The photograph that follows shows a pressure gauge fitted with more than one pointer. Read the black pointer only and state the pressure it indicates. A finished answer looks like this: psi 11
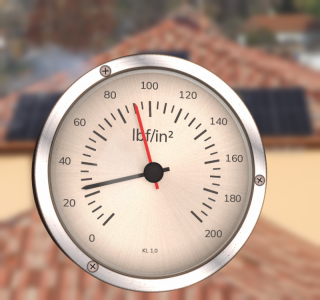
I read psi 25
